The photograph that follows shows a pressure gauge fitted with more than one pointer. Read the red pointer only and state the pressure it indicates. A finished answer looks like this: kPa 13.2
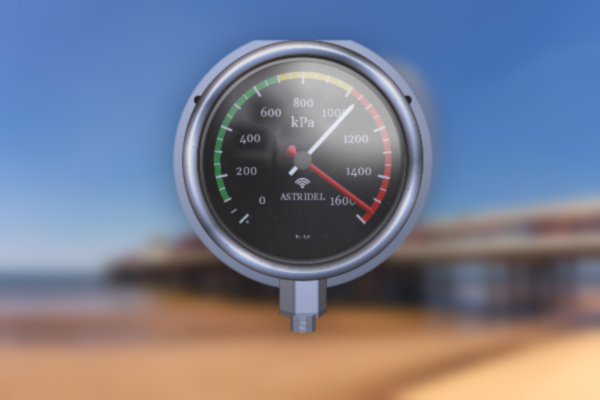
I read kPa 1550
